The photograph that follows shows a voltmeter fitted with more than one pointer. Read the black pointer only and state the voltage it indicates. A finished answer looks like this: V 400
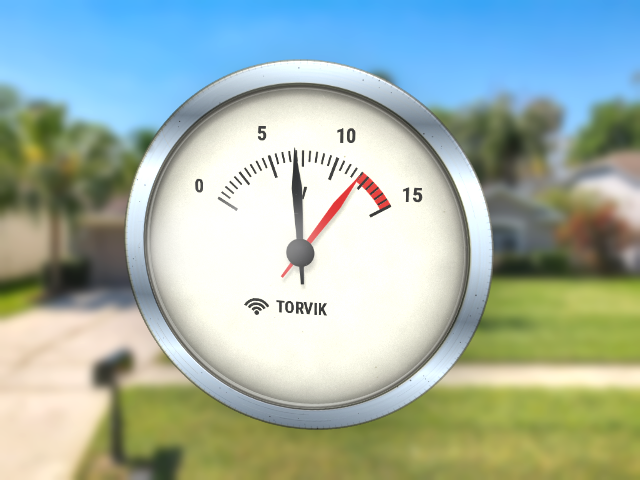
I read V 7
